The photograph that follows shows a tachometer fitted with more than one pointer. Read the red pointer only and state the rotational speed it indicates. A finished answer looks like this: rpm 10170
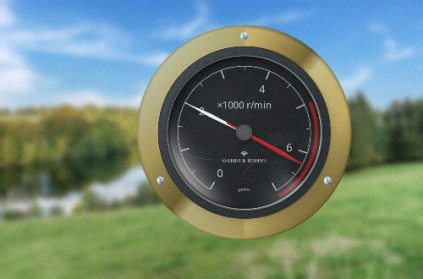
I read rpm 6250
